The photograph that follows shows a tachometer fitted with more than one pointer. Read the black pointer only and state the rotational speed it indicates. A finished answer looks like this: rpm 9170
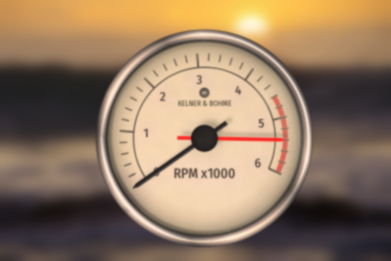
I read rpm 0
